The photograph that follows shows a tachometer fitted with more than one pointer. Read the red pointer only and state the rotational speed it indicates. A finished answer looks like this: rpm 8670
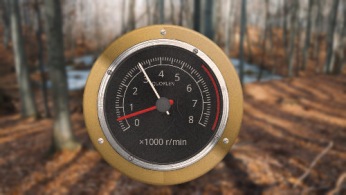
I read rpm 500
